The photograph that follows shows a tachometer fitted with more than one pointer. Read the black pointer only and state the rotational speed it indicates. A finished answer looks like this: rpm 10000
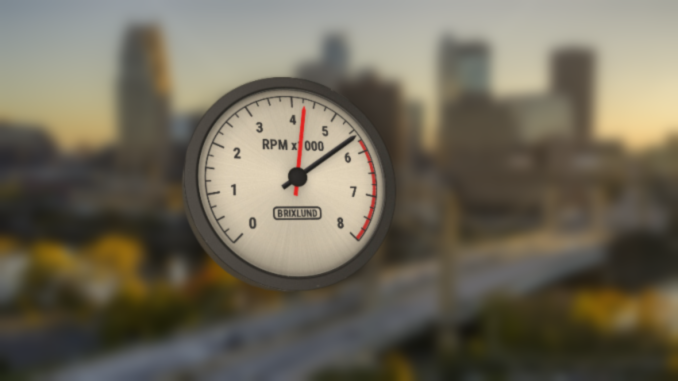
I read rpm 5625
